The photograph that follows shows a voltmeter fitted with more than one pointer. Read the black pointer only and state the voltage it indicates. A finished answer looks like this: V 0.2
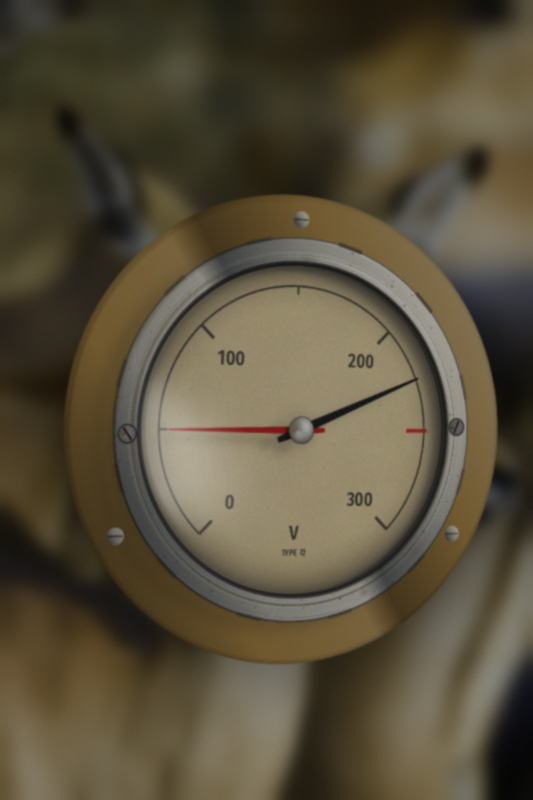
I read V 225
